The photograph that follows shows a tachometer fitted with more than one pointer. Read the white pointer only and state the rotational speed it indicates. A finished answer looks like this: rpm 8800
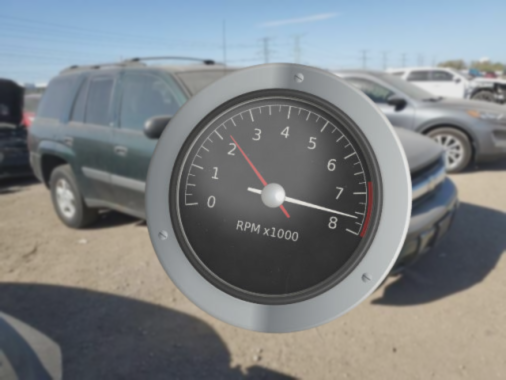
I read rpm 7625
